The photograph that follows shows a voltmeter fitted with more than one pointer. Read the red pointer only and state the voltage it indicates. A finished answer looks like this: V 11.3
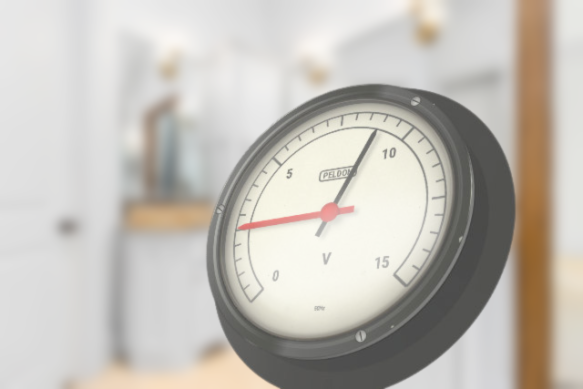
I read V 2.5
